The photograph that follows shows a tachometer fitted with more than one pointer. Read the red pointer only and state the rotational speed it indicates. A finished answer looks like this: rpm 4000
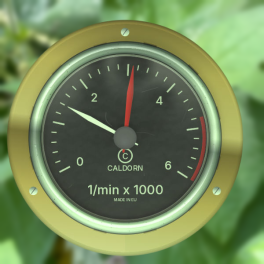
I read rpm 3100
